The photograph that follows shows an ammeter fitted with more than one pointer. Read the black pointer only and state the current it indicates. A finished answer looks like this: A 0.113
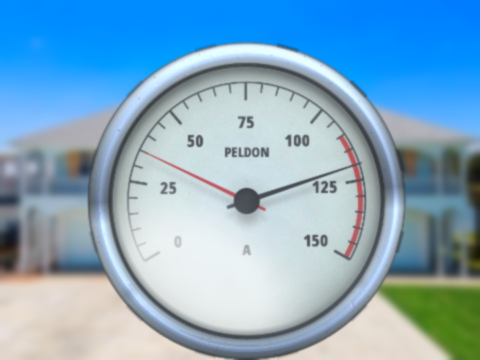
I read A 120
